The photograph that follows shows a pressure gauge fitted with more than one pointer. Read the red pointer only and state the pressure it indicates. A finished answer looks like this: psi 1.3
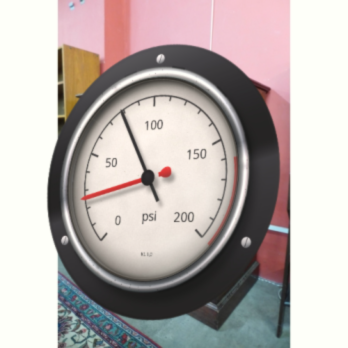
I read psi 25
